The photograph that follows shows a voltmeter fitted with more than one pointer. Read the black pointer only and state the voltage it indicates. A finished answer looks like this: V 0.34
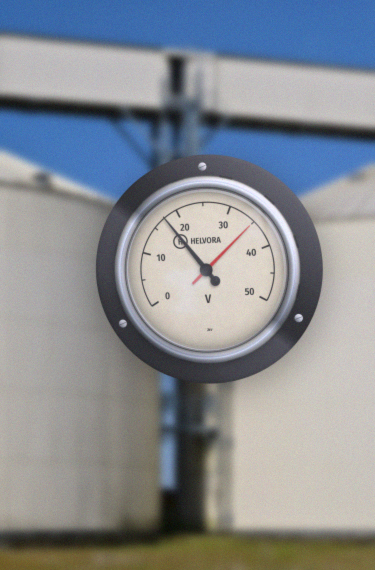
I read V 17.5
